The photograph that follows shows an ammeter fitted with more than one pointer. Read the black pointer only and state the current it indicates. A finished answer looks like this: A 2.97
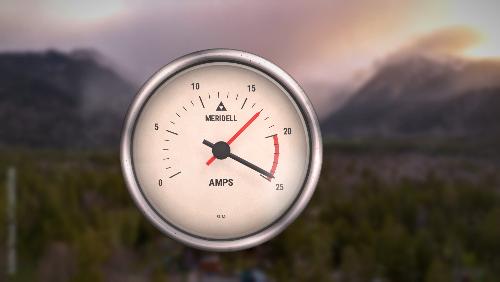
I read A 24.5
